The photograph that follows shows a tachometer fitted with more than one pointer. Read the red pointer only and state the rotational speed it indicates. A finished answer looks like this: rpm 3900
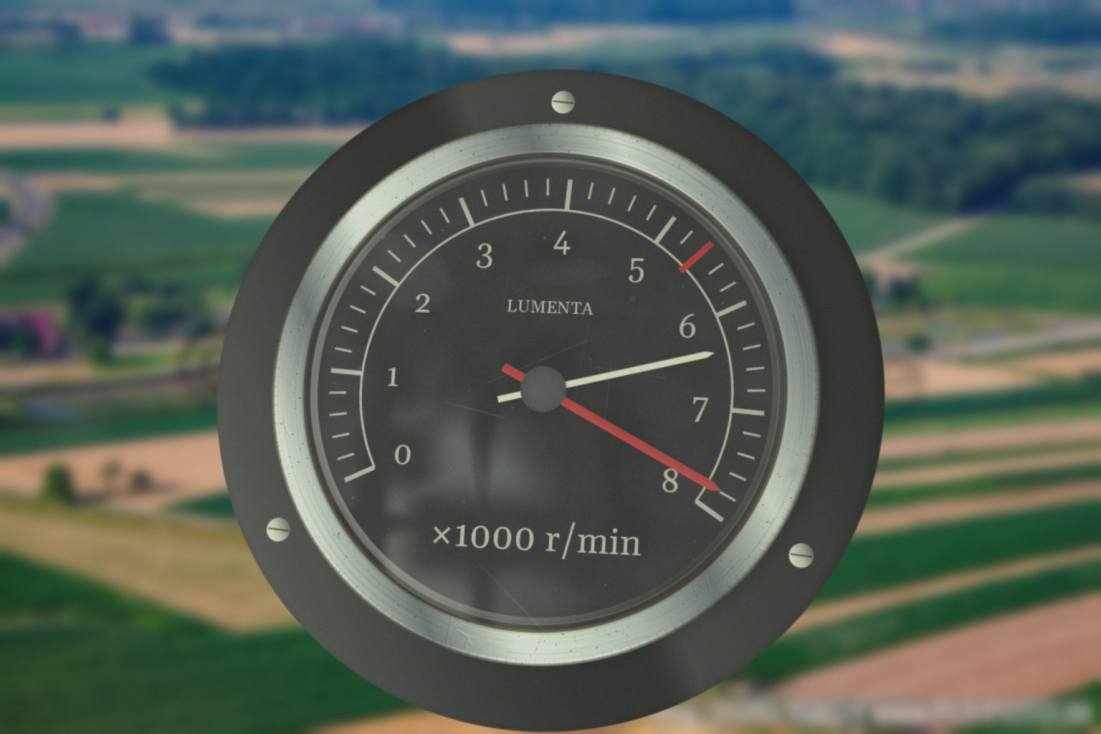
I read rpm 7800
